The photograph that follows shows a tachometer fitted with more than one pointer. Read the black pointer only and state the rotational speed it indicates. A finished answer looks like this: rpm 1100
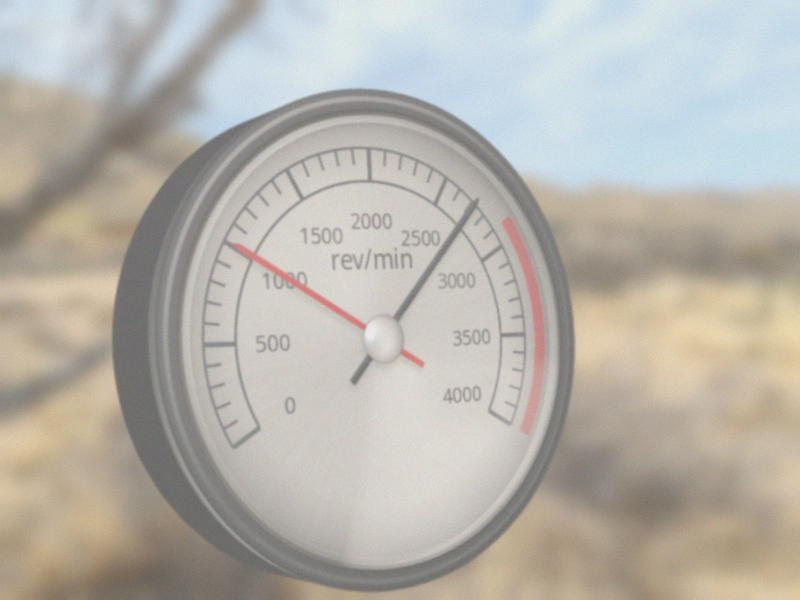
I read rpm 2700
